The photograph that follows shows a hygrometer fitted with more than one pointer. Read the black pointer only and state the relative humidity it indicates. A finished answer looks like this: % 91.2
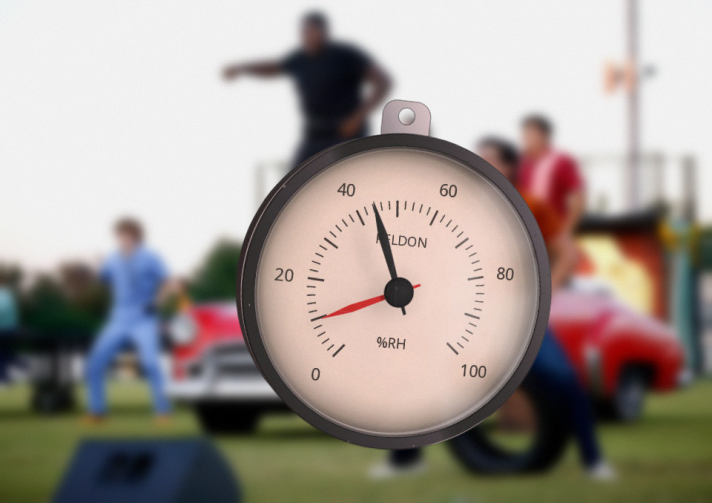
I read % 44
